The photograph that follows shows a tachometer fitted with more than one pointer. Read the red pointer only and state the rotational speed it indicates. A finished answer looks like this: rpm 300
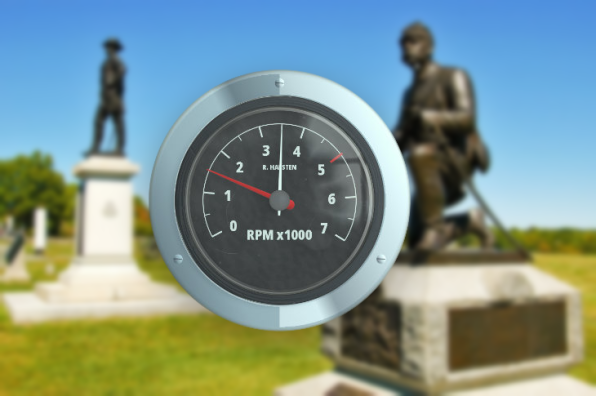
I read rpm 1500
